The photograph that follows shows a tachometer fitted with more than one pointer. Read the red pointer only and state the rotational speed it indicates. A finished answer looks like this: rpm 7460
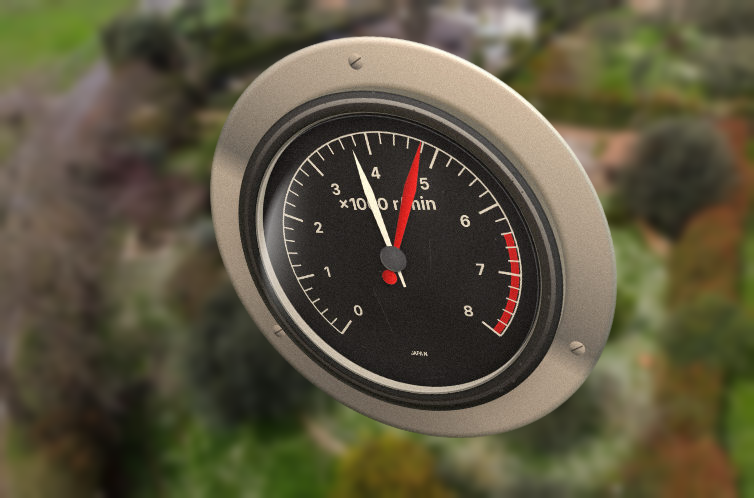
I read rpm 4800
